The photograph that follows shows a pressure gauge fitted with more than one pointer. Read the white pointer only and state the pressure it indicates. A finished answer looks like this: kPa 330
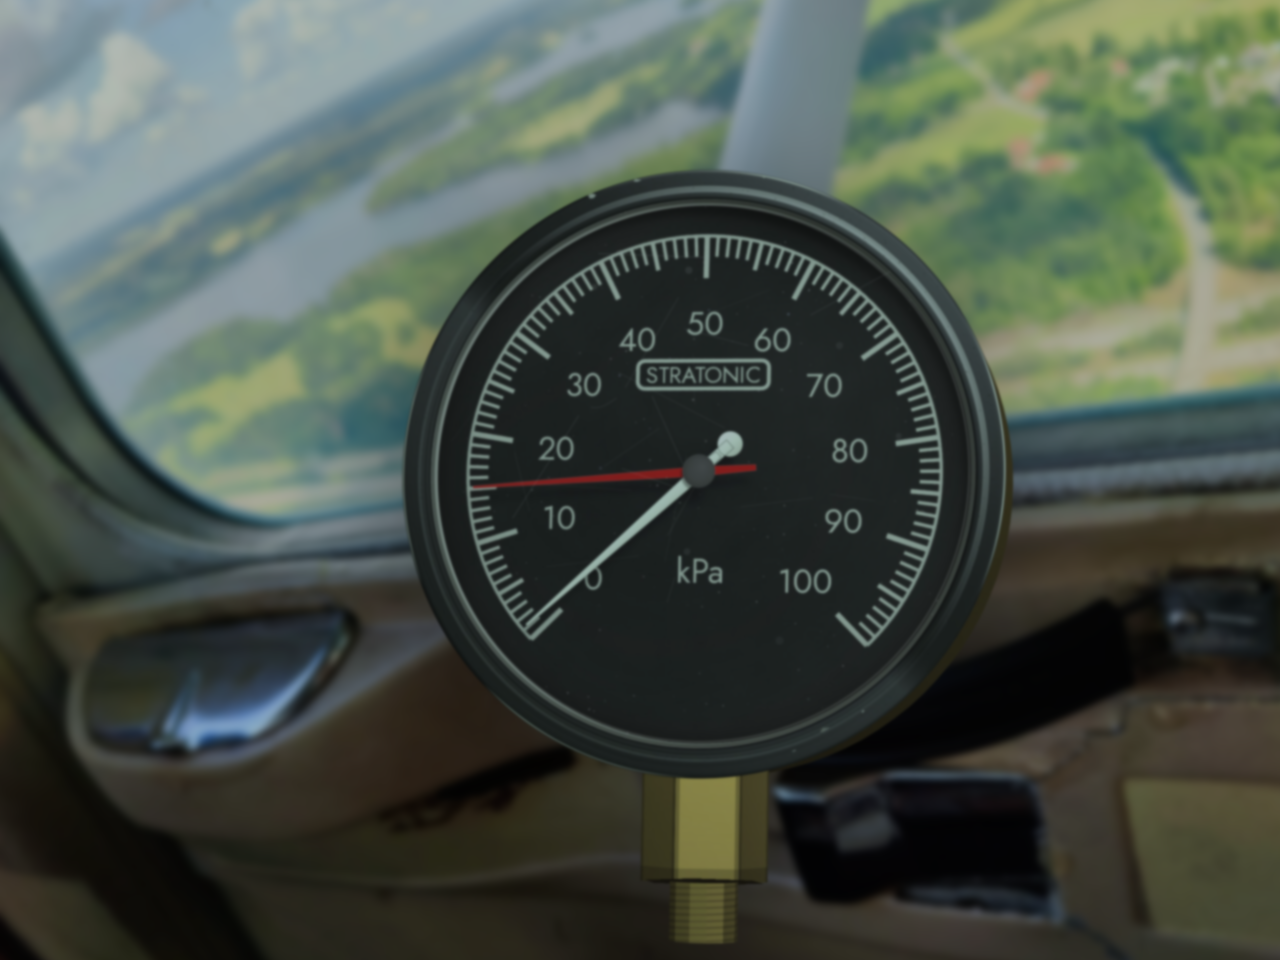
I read kPa 1
